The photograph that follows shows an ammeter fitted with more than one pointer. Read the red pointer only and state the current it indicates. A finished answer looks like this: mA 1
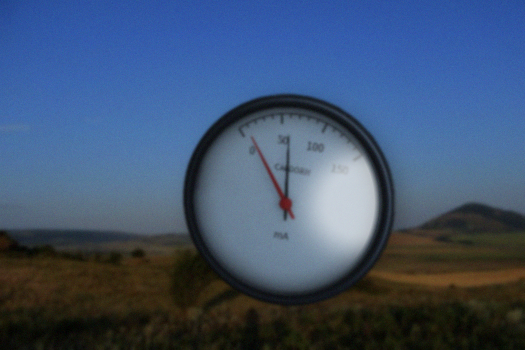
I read mA 10
